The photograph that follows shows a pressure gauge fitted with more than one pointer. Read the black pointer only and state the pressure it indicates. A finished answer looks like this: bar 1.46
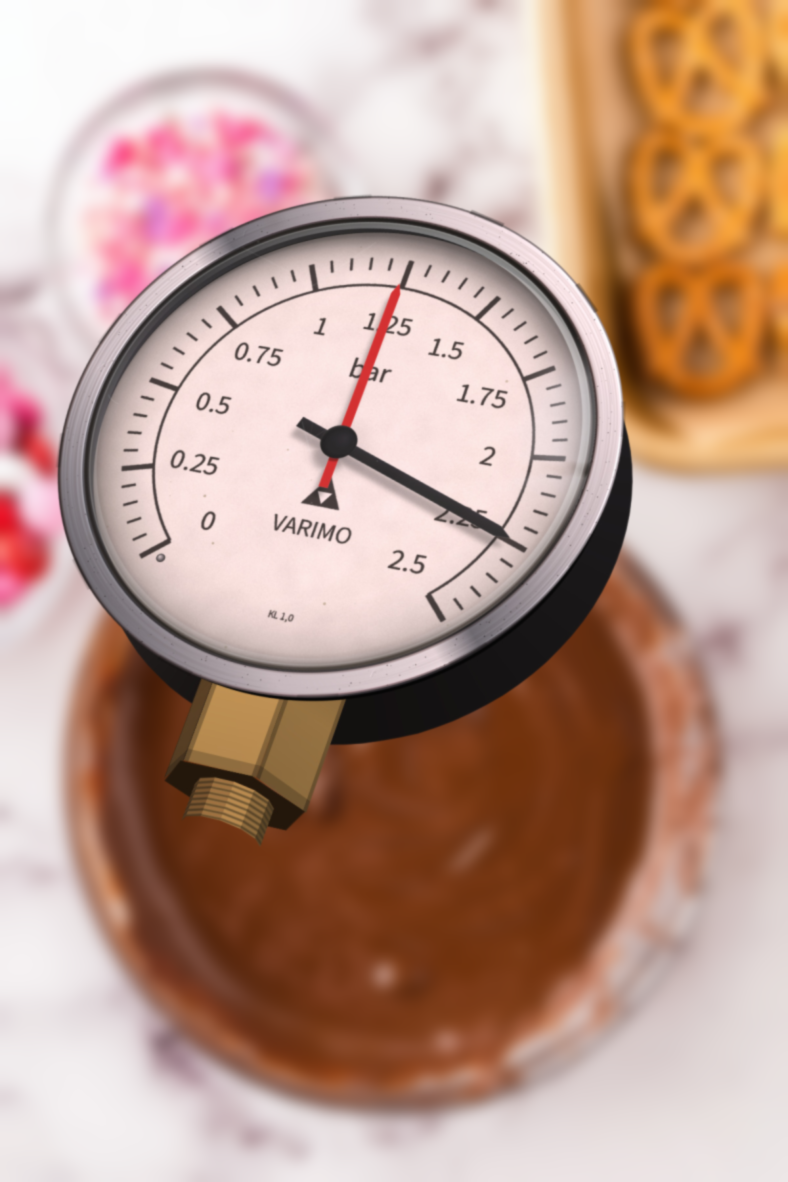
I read bar 2.25
